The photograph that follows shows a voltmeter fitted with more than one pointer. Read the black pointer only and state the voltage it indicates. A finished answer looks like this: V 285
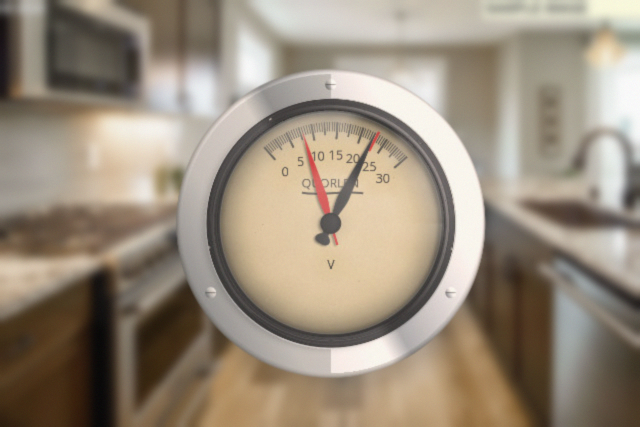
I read V 22.5
